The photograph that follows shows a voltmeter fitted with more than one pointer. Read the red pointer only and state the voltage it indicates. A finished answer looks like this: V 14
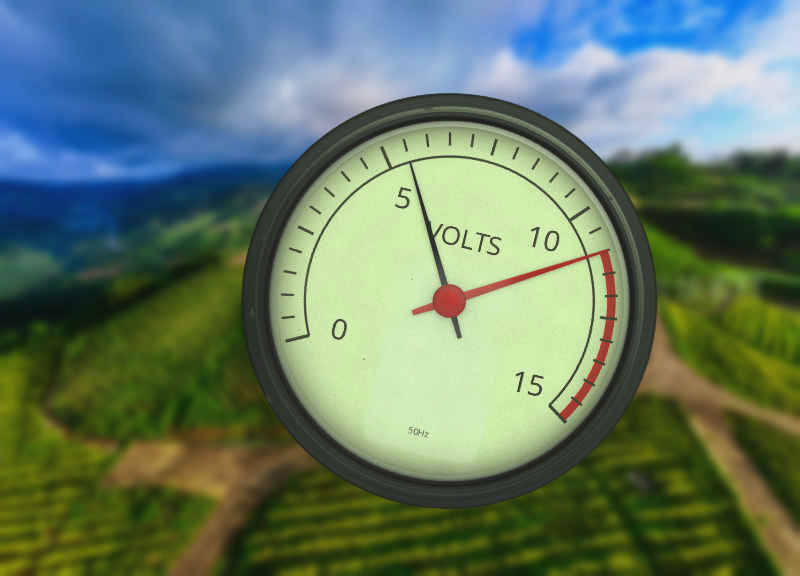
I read V 11
